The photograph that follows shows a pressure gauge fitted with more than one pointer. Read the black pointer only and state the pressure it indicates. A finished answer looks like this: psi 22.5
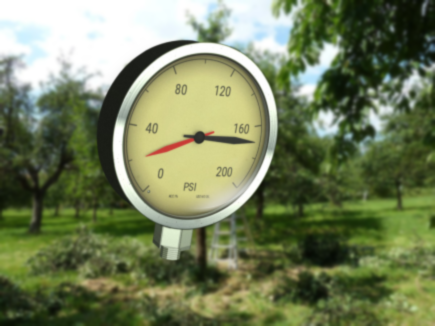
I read psi 170
